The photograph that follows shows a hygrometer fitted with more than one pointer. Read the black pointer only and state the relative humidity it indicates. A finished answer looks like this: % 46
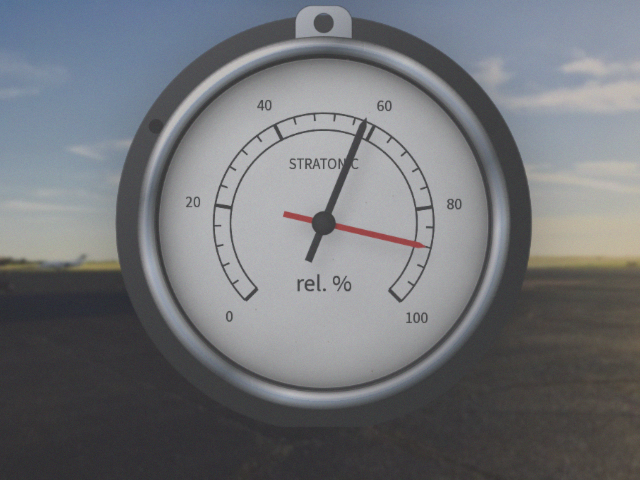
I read % 58
